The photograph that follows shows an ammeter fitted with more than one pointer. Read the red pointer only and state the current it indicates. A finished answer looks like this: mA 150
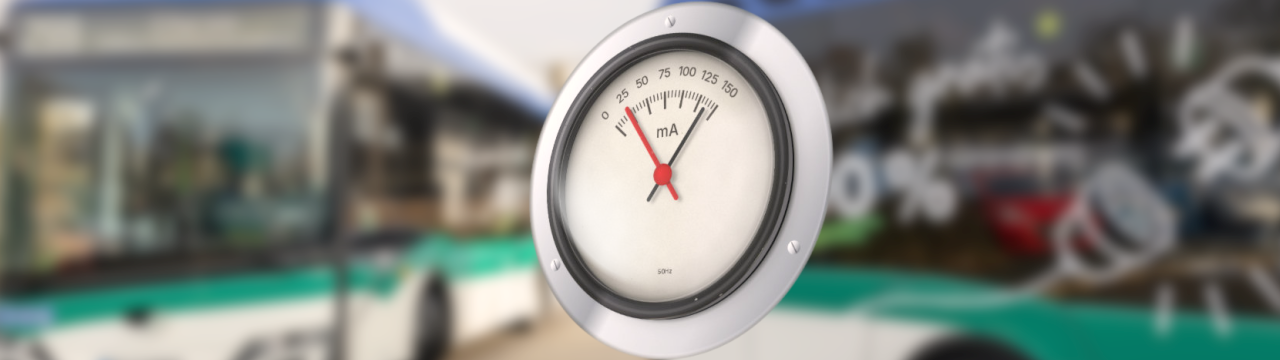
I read mA 25
